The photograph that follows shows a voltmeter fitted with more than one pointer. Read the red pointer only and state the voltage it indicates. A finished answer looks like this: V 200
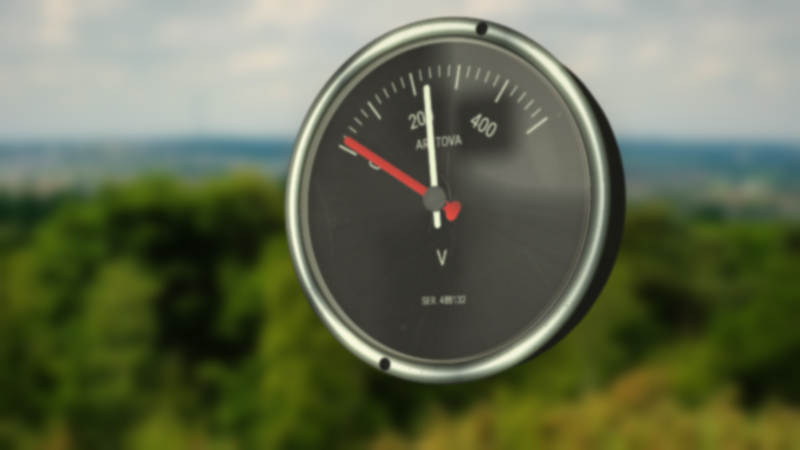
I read V 20
